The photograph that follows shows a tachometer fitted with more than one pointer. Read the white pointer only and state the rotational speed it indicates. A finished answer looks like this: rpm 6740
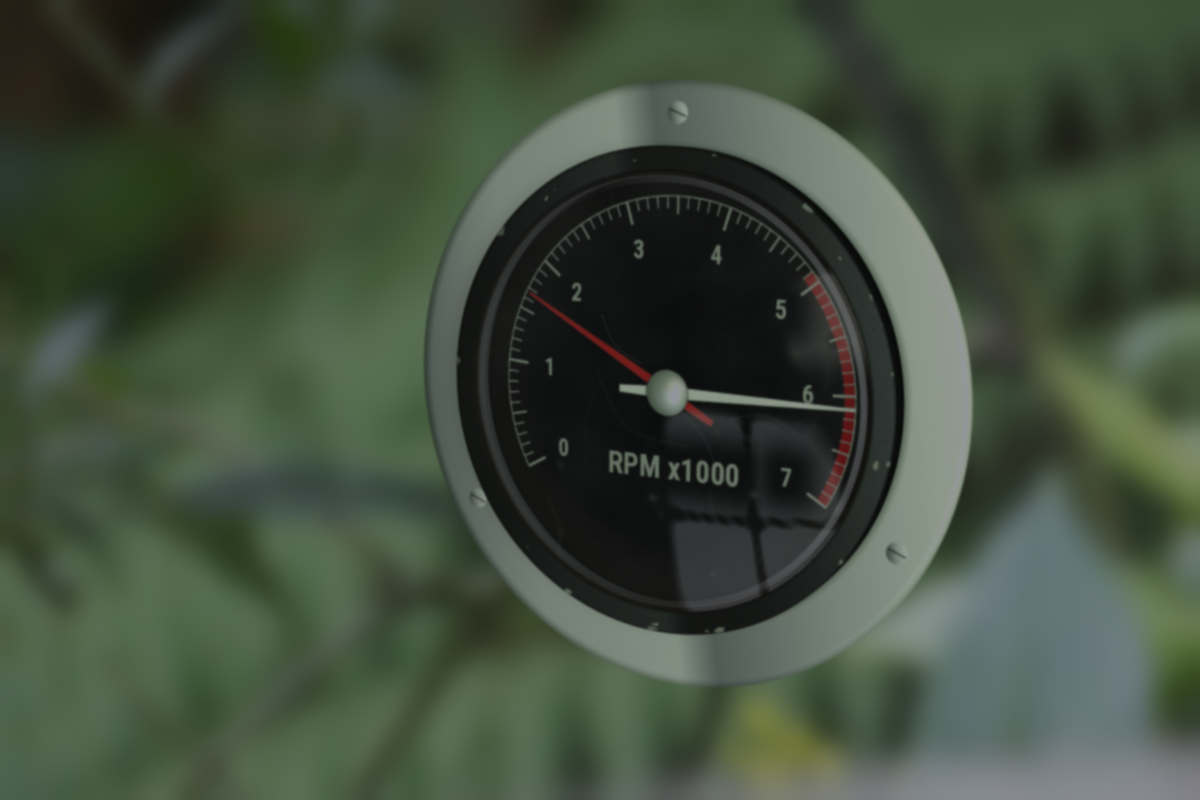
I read rpm 6100
